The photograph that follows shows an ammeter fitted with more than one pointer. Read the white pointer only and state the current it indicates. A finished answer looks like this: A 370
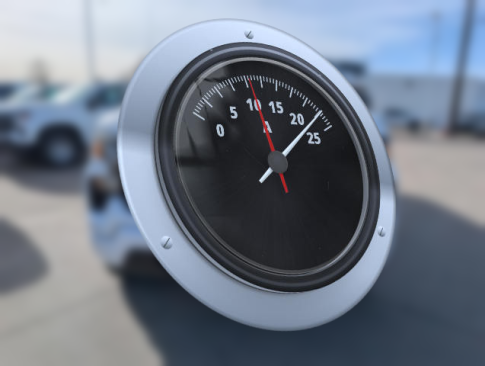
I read A 22.5
